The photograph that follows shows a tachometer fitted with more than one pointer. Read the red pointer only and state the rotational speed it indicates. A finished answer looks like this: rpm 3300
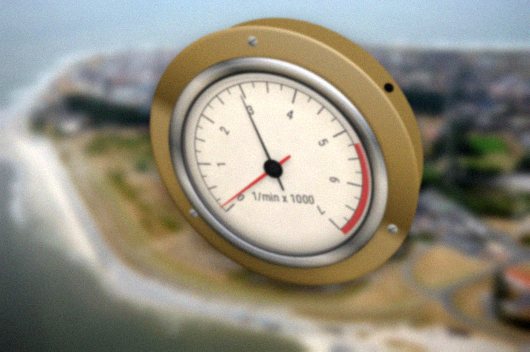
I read rpm 125
